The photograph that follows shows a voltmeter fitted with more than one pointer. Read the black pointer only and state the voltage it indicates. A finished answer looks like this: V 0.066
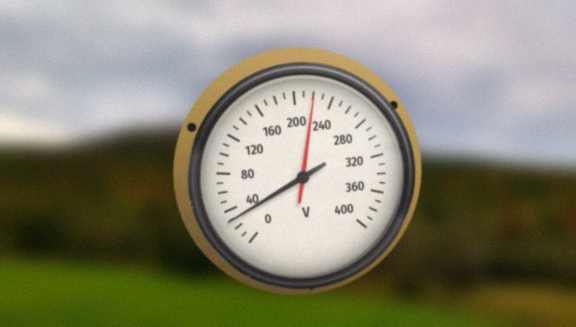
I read V 30
